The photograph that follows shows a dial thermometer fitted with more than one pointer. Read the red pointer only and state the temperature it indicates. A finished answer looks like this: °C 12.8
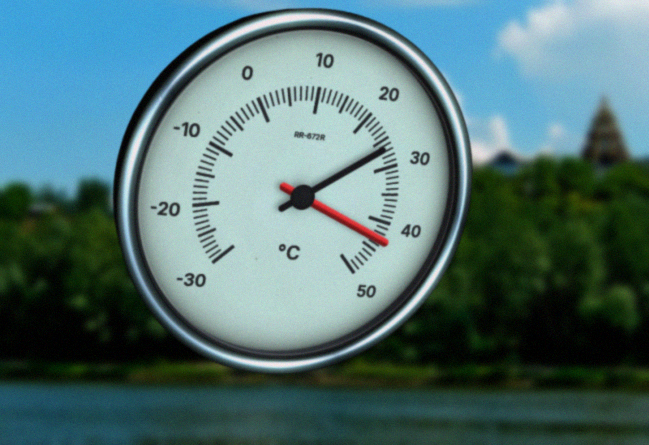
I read °C 43
